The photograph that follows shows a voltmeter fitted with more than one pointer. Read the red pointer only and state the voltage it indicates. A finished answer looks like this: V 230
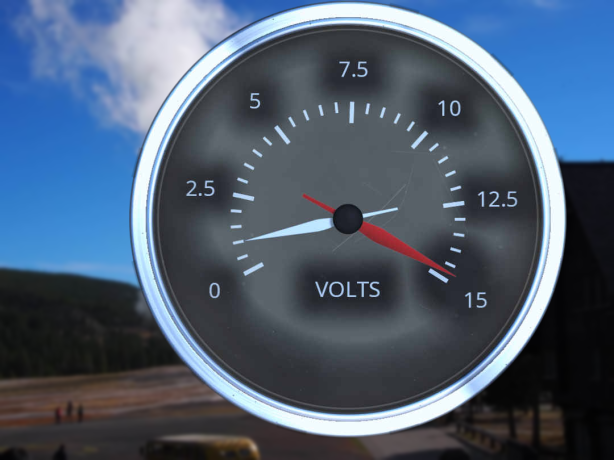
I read V 14.75
